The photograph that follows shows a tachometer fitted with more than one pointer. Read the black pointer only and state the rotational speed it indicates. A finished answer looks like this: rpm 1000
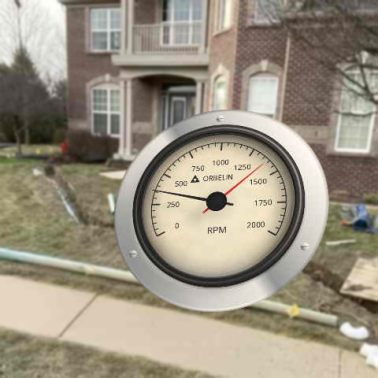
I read rpm 350
